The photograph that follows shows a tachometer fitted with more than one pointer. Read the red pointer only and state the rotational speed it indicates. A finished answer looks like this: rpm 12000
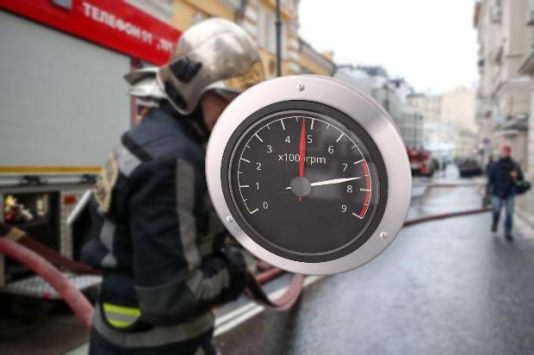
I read rpm 4750
